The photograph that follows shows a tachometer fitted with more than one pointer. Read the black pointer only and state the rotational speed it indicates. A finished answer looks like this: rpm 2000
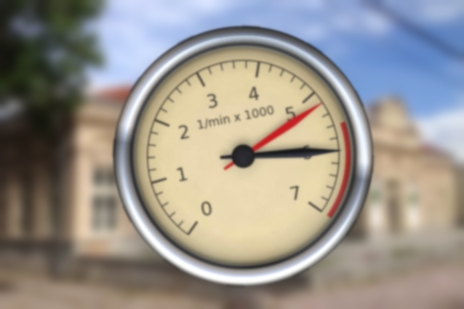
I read rpm 6000
